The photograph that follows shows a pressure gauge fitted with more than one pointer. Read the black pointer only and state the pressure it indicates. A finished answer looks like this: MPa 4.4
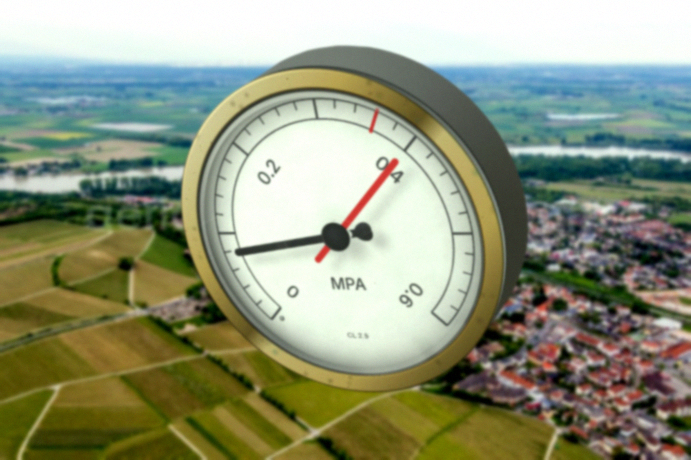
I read MPa 0.08
